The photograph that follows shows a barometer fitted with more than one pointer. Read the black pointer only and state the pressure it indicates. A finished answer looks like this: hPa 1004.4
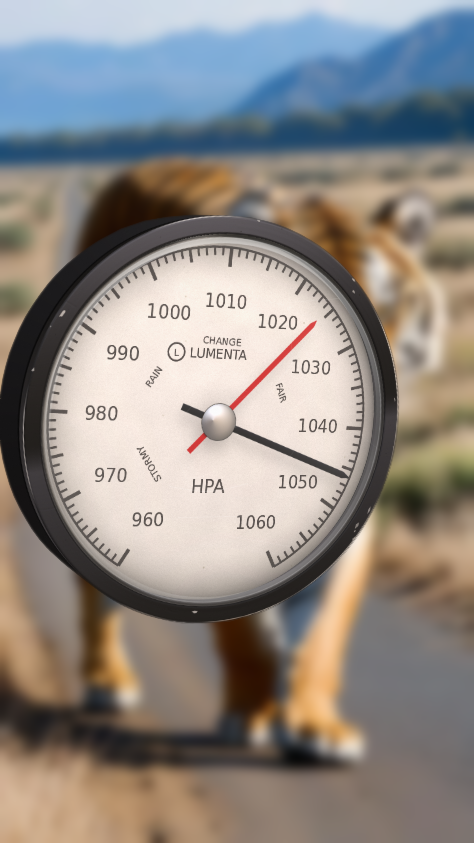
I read hPa 1046
